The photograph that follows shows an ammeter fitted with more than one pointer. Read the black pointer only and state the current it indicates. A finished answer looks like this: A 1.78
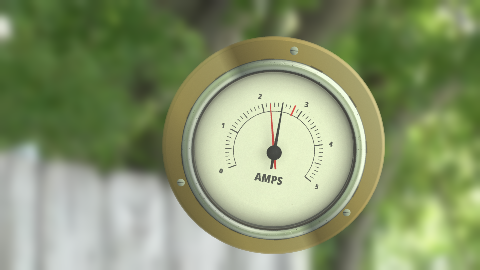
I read A 2.5
